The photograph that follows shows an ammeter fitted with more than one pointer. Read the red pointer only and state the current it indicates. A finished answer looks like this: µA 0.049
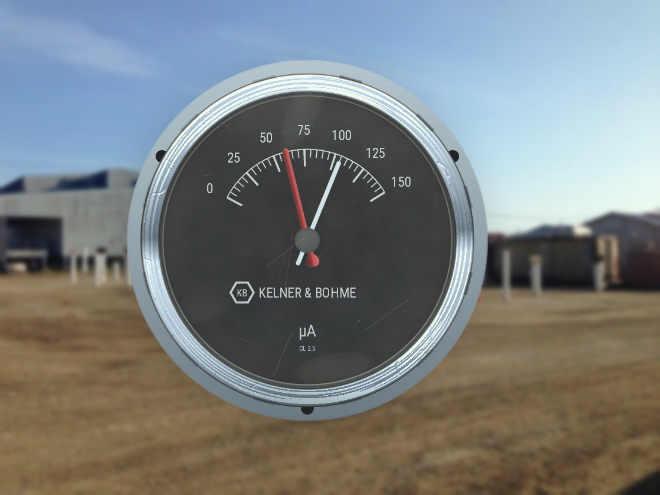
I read µA 60
